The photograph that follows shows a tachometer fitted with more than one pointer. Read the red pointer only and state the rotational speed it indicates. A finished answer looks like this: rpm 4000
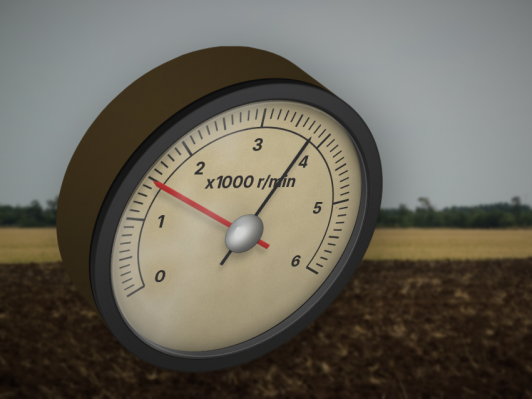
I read rpm 1500
